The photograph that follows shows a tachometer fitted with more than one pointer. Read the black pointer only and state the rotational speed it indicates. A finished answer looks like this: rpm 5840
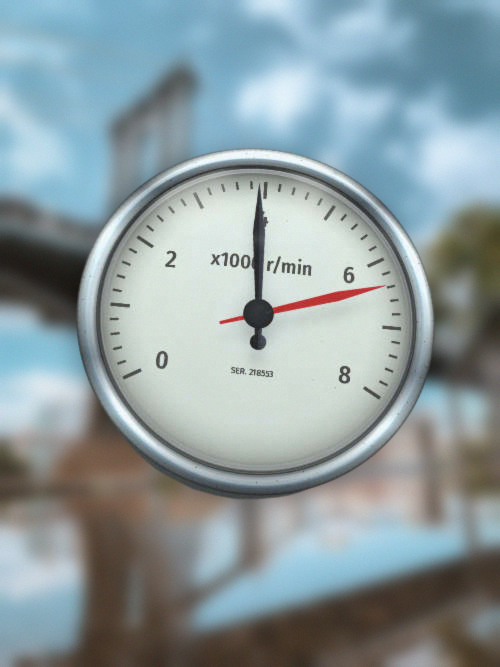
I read rpm 3900
